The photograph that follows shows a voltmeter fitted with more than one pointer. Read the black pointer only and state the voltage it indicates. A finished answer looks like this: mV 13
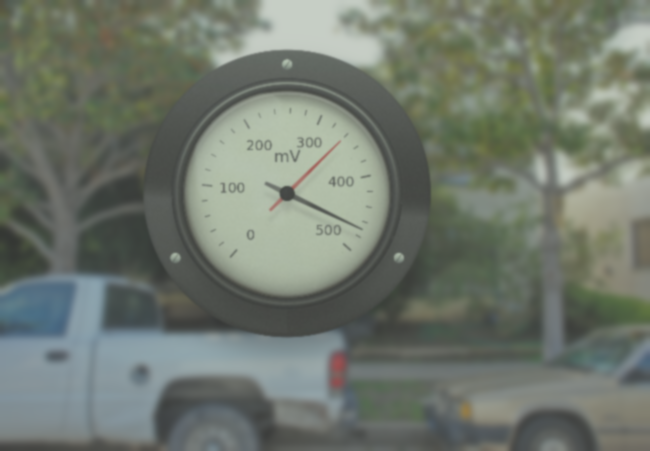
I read mV 470
